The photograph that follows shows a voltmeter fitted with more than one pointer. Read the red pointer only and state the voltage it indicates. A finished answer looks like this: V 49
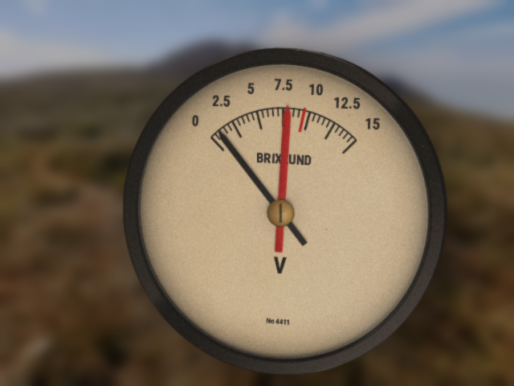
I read V 8
